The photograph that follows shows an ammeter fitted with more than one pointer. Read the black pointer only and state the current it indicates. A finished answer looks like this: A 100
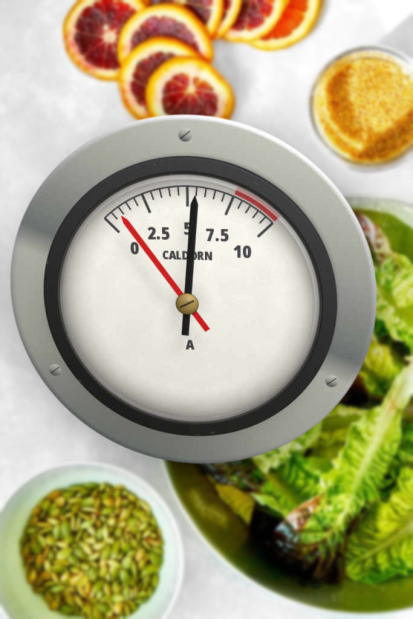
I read A 5.5
